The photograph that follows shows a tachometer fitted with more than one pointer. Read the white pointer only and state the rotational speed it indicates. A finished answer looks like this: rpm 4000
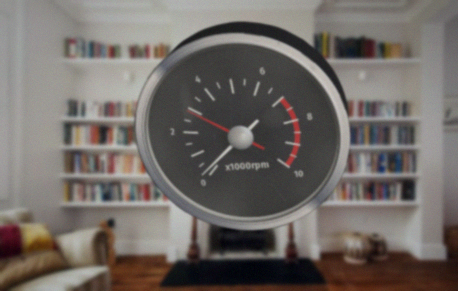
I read rpm 250
